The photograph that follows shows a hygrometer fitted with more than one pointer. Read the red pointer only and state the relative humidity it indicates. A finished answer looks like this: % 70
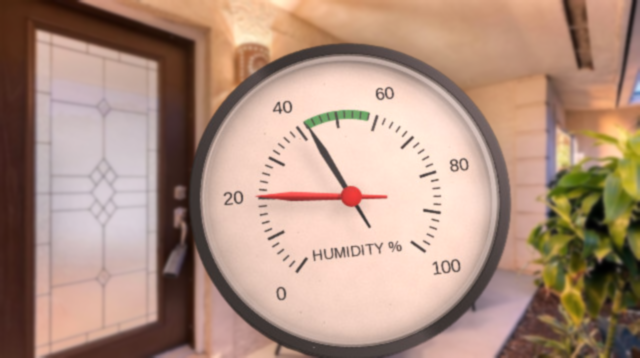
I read % 20
